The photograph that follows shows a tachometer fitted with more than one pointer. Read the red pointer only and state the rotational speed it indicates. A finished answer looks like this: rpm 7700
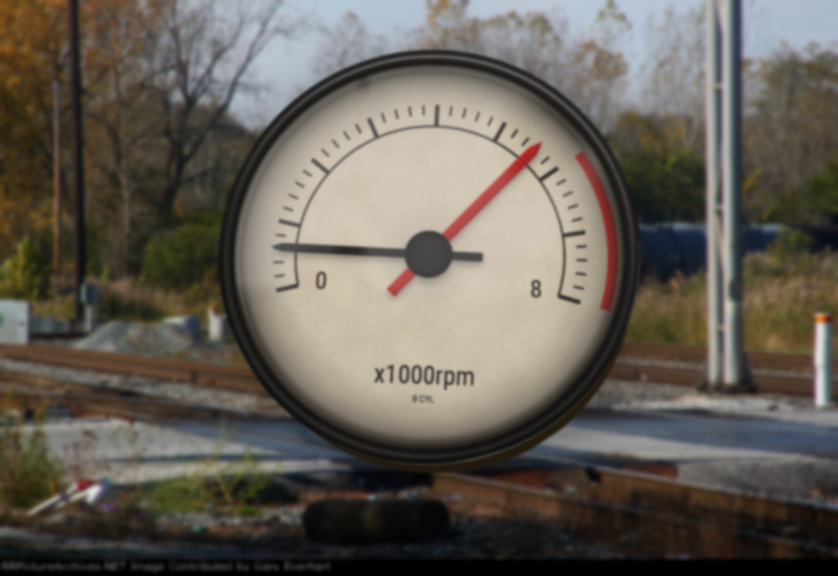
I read rpm 5600
